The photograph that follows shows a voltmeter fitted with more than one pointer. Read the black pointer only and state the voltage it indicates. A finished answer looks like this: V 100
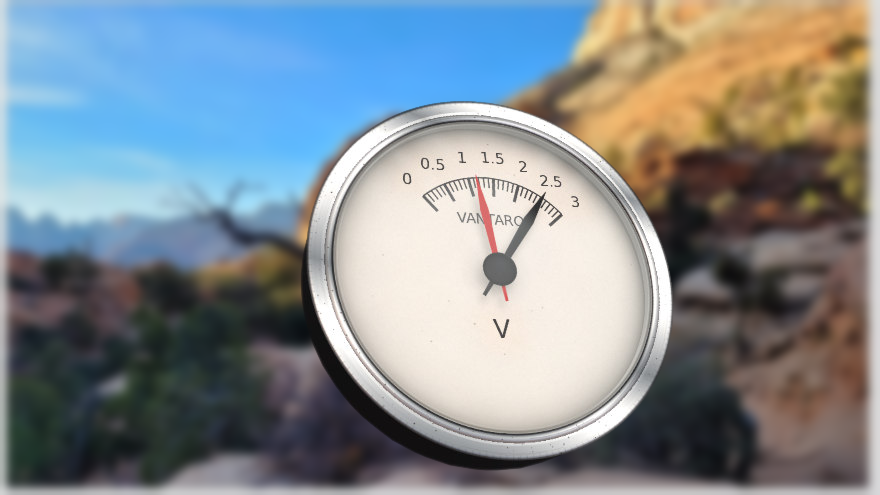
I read V 2.5
